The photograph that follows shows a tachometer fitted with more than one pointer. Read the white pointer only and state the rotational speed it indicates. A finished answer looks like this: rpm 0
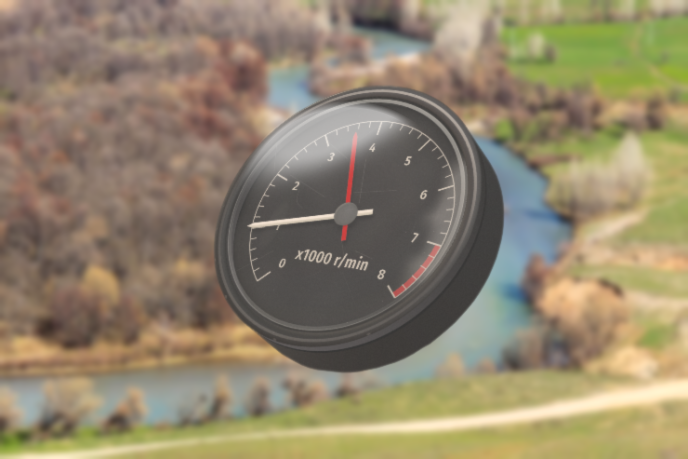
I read rpm 1000
